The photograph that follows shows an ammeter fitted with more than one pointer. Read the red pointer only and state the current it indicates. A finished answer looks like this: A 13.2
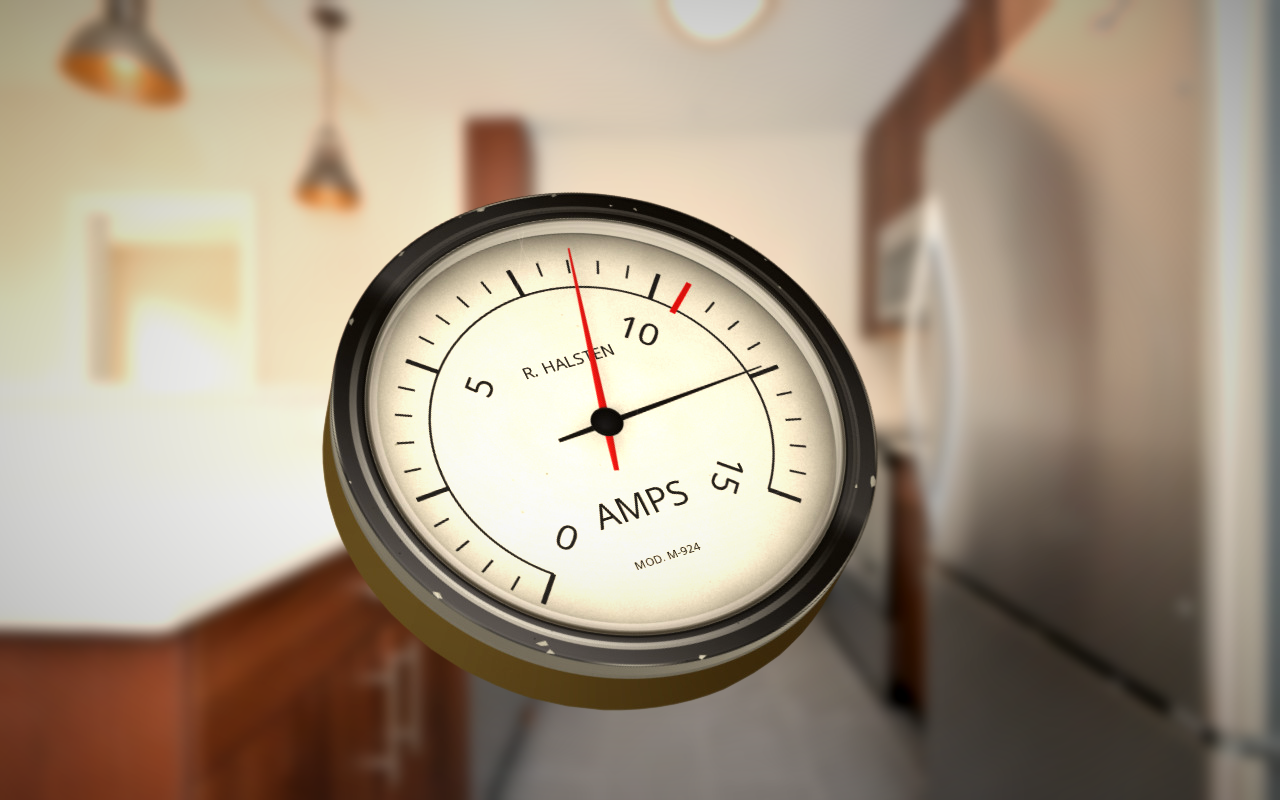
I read A 8.5
